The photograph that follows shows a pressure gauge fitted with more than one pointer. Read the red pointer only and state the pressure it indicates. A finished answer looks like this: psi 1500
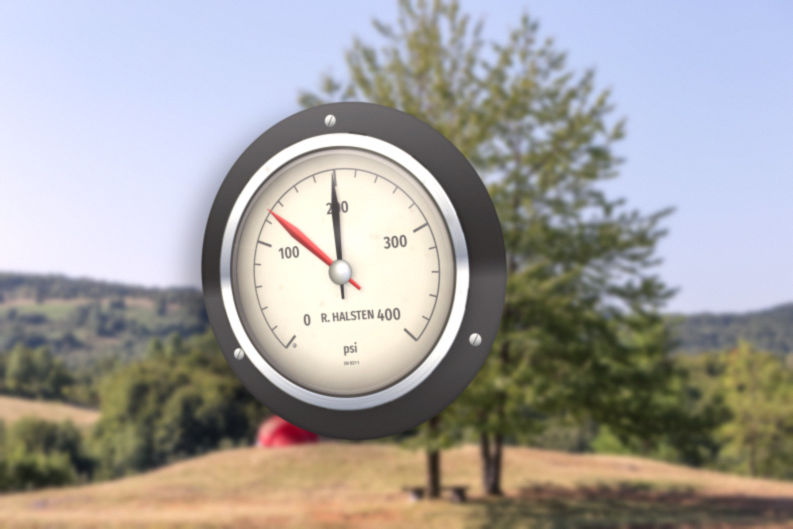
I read psi 130
